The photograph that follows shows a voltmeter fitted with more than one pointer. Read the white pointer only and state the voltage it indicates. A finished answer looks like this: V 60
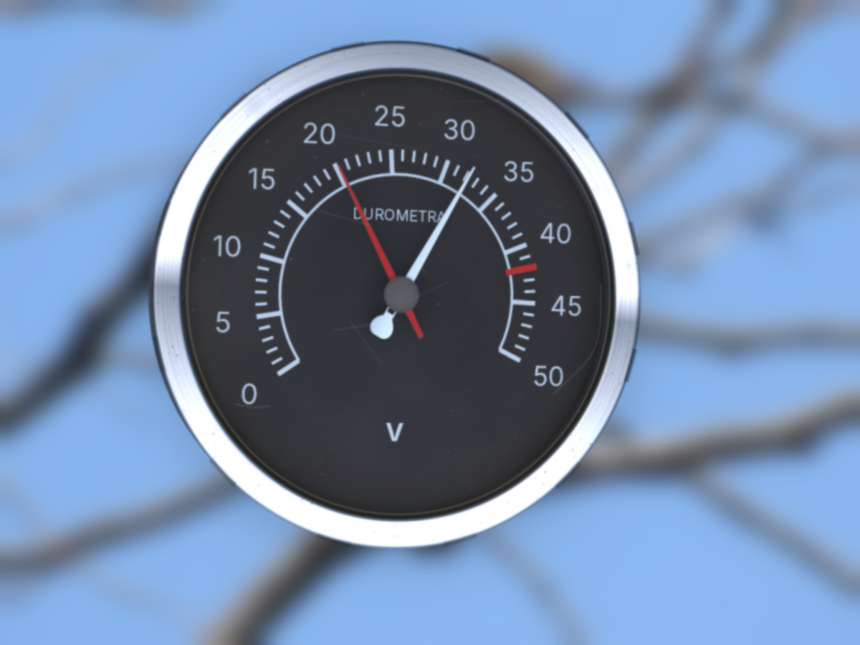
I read V 32
